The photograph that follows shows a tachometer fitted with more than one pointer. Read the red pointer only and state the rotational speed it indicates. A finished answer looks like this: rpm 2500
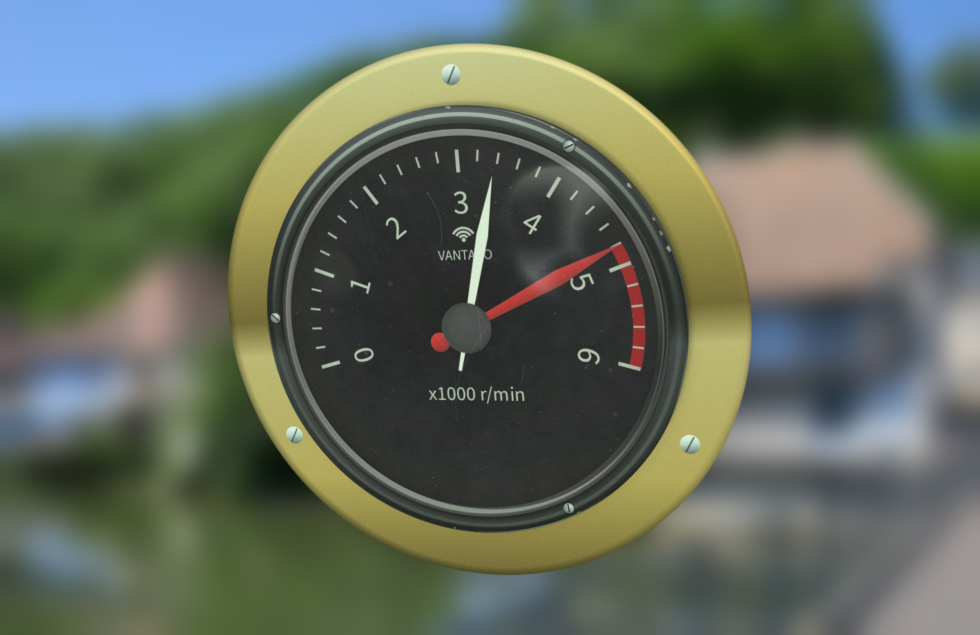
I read rpm 4800
